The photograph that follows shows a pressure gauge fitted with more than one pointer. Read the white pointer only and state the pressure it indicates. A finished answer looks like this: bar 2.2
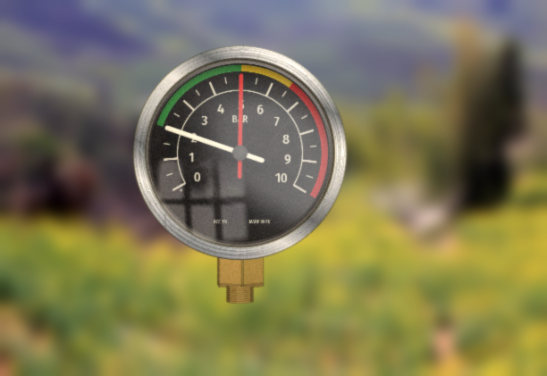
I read bar 2
